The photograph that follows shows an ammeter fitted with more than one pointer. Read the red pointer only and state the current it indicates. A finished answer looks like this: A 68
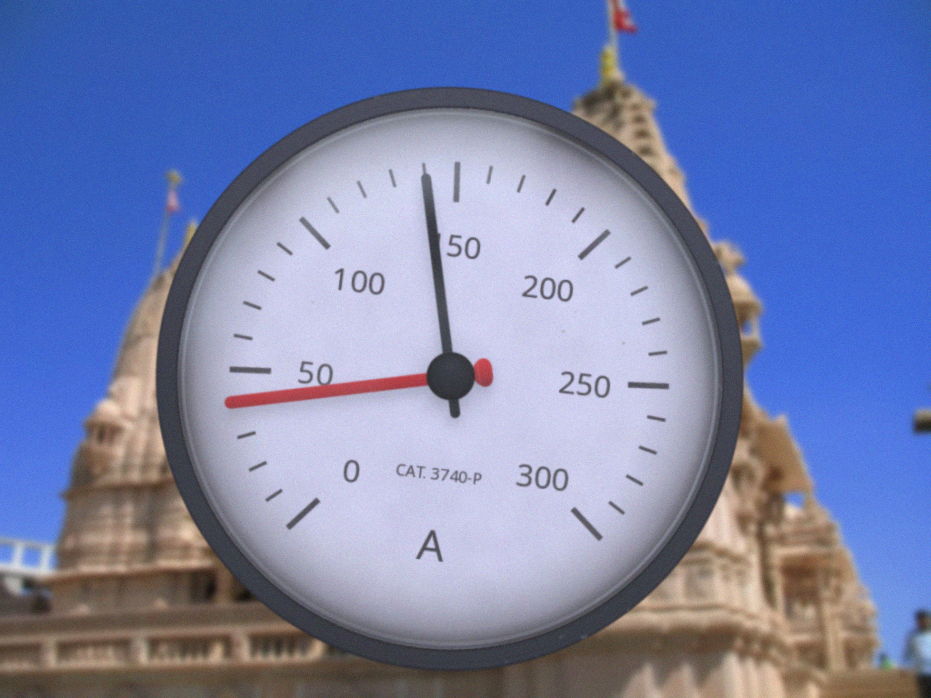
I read A 40
